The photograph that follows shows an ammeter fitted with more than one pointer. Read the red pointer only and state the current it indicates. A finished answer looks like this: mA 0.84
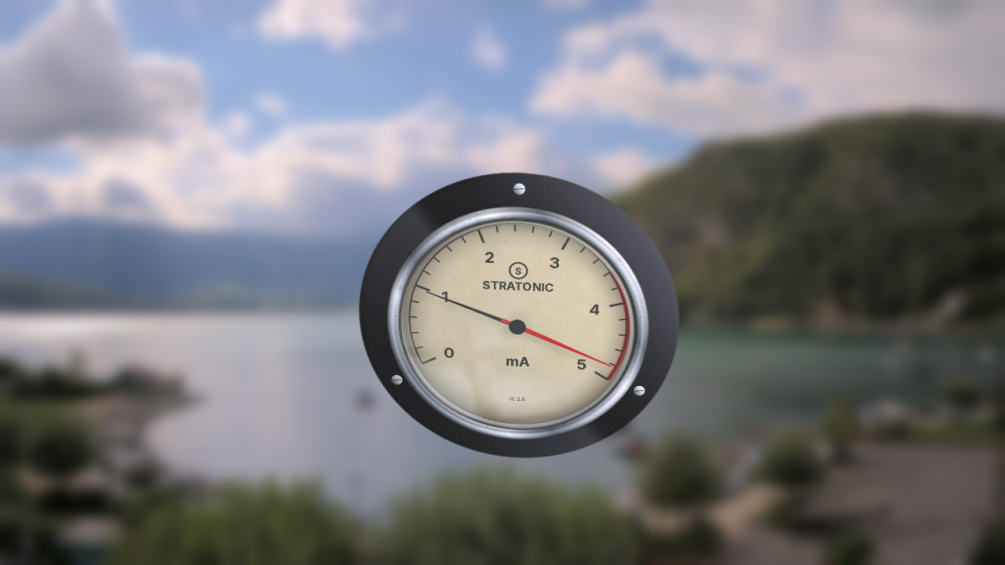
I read mA 4.8
